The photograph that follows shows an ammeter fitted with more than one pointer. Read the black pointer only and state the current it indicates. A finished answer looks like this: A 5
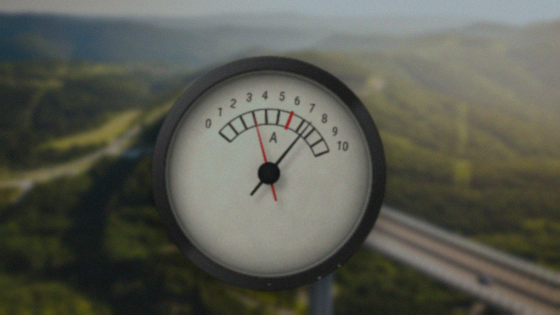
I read A 7.5
